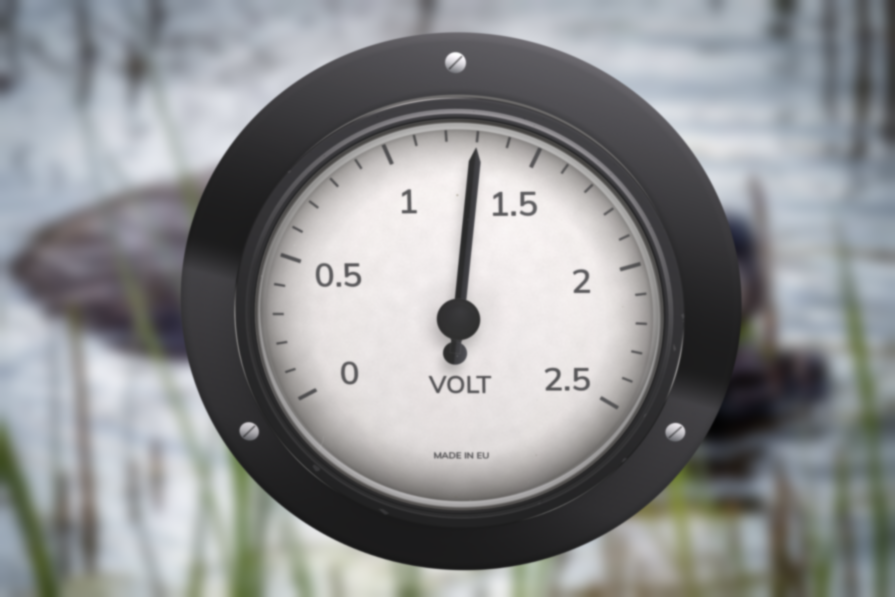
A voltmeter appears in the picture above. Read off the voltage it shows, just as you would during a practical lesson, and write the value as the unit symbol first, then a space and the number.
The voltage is V 1.3
